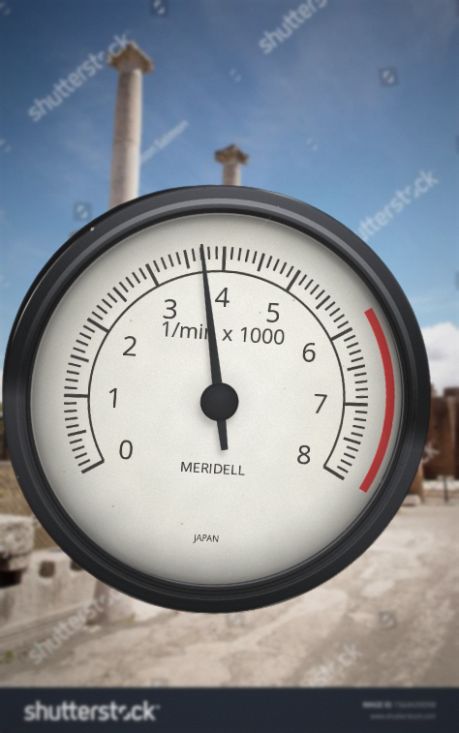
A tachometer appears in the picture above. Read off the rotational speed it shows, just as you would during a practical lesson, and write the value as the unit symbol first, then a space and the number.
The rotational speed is rpm 3700
